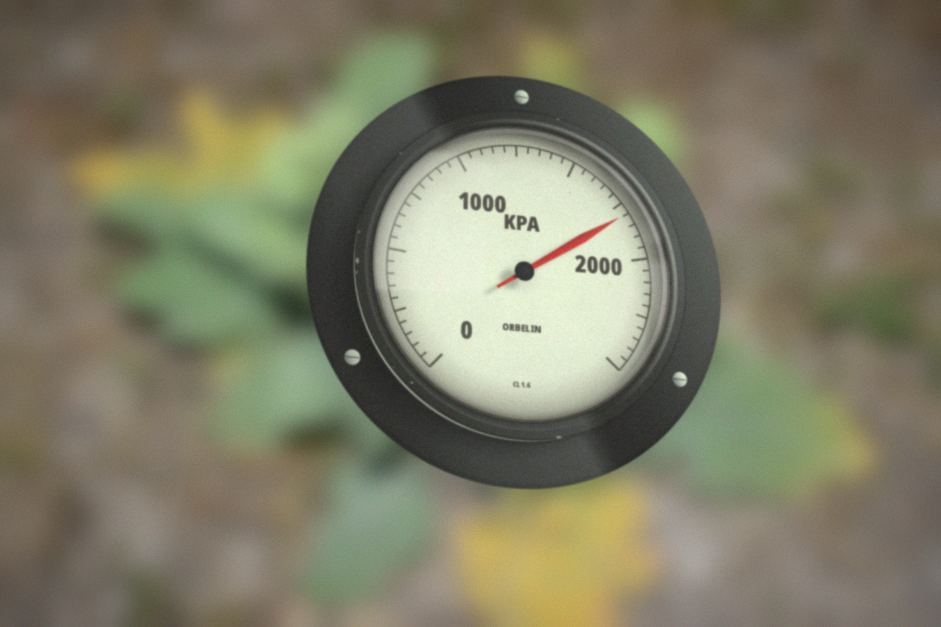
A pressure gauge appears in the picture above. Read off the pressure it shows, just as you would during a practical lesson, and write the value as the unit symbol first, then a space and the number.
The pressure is kPa 1800
